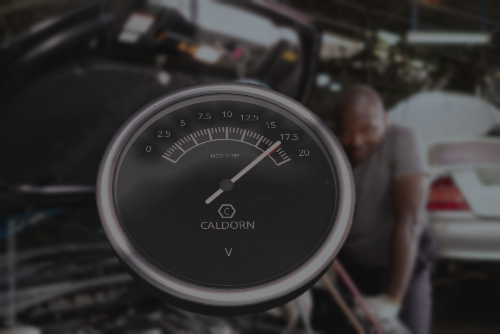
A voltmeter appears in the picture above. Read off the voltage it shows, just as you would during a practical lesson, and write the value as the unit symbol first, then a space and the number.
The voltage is V 17.5
